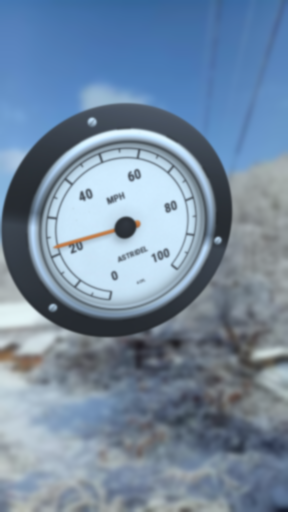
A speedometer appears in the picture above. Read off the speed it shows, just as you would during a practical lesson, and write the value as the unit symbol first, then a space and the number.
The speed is mph 22.5
